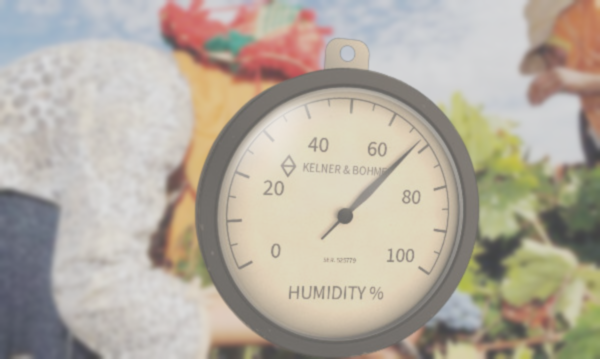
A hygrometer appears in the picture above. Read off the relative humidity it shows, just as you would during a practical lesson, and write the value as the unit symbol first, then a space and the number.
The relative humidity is % 67.5
